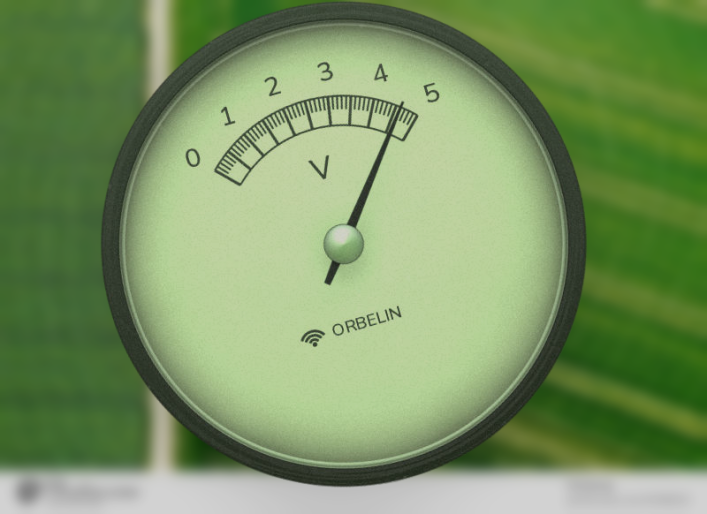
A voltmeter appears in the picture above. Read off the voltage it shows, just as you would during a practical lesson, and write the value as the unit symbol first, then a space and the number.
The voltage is V 4.6
